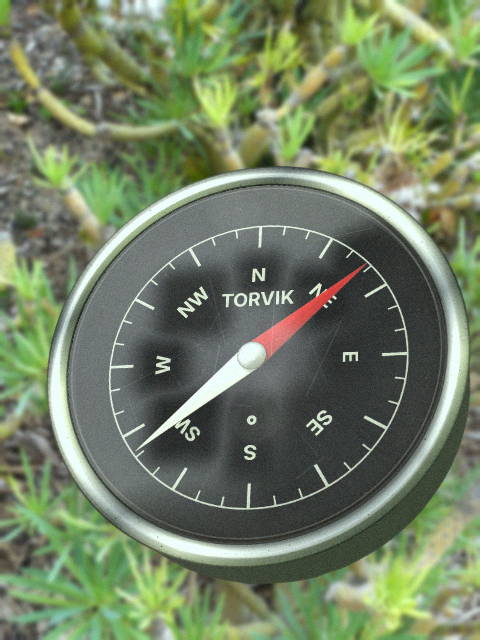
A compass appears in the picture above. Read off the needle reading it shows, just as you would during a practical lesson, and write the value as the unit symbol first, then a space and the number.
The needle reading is ° 50
